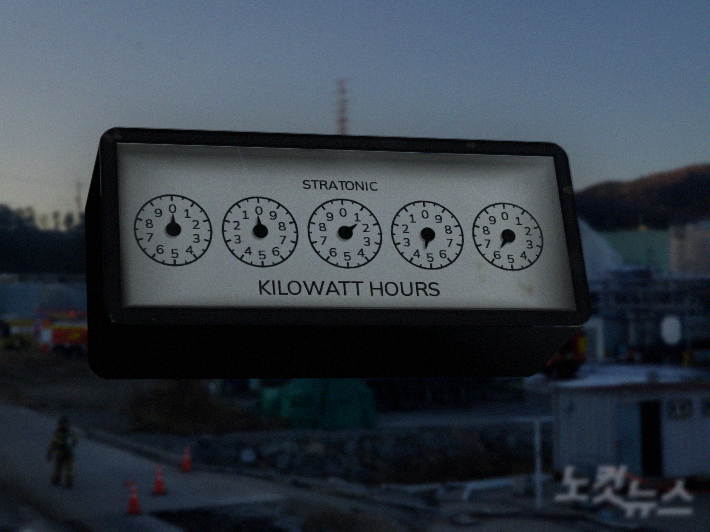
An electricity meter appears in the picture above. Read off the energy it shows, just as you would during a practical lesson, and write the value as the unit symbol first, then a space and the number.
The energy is kWh 146
